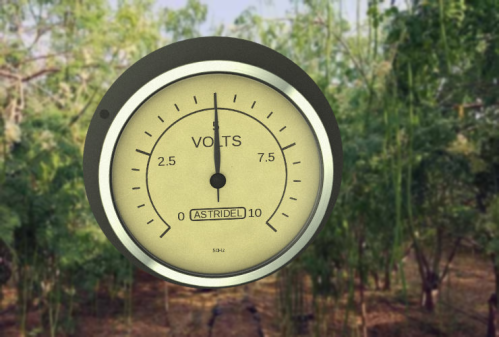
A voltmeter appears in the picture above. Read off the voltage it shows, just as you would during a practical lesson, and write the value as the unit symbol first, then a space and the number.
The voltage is V 5
